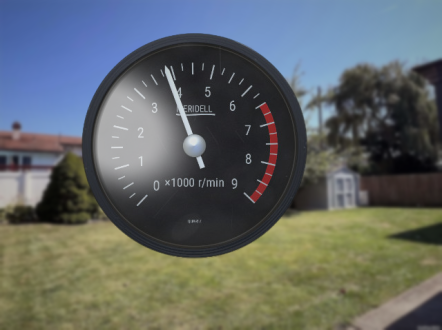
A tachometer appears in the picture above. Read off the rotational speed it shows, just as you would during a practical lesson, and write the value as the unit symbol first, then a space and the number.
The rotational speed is rpm 3875
